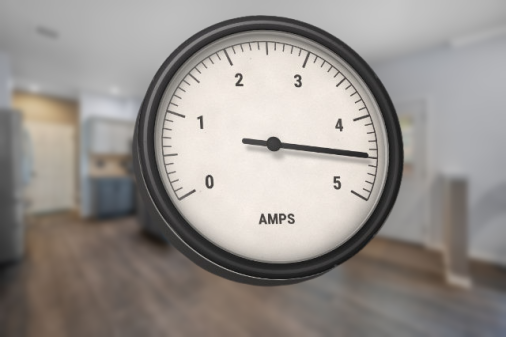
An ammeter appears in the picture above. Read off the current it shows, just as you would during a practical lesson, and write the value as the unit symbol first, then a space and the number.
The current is A 4.5
